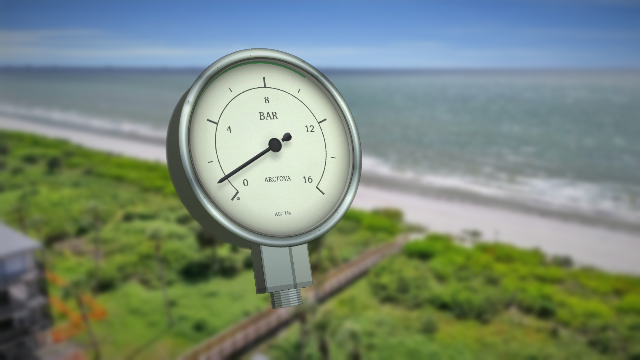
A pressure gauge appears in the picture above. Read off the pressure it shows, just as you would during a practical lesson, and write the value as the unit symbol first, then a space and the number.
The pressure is bar 1
